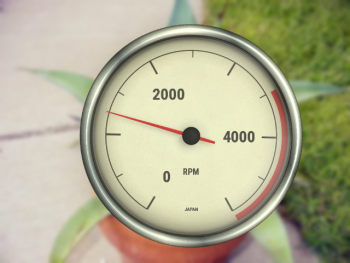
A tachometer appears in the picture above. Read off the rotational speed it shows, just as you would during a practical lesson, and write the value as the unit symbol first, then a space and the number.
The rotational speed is rpm 1250
